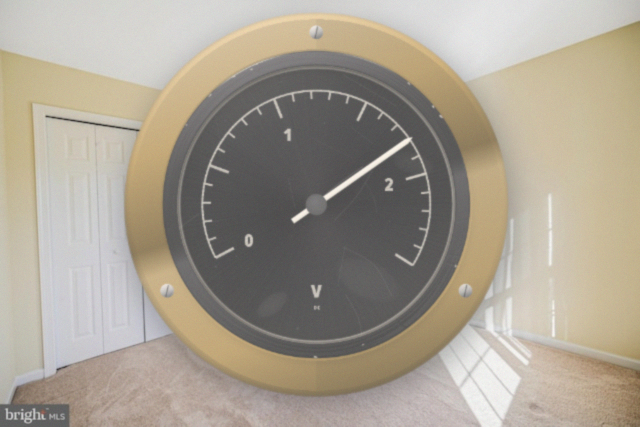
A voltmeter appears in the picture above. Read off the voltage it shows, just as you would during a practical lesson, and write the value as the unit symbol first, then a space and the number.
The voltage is V 1.8
